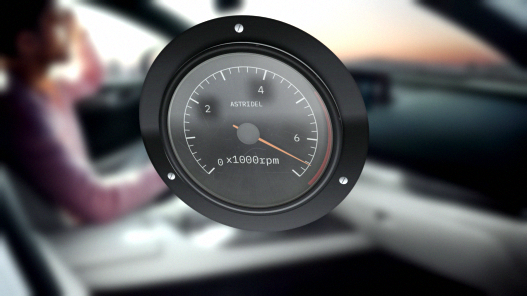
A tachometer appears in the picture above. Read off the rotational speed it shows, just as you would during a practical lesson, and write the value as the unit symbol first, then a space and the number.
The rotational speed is rpm 6600
